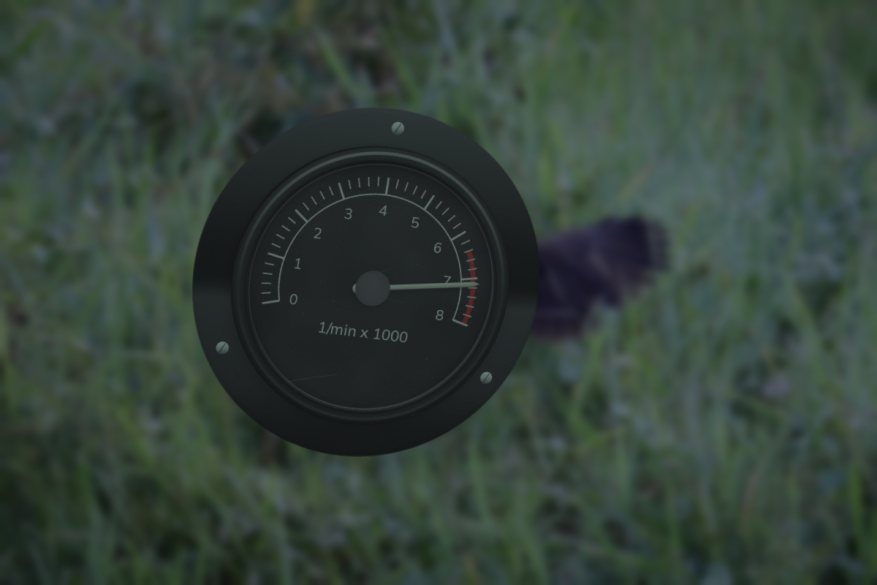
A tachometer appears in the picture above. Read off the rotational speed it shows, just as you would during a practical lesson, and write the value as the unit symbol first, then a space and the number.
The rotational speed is rpm 7100
